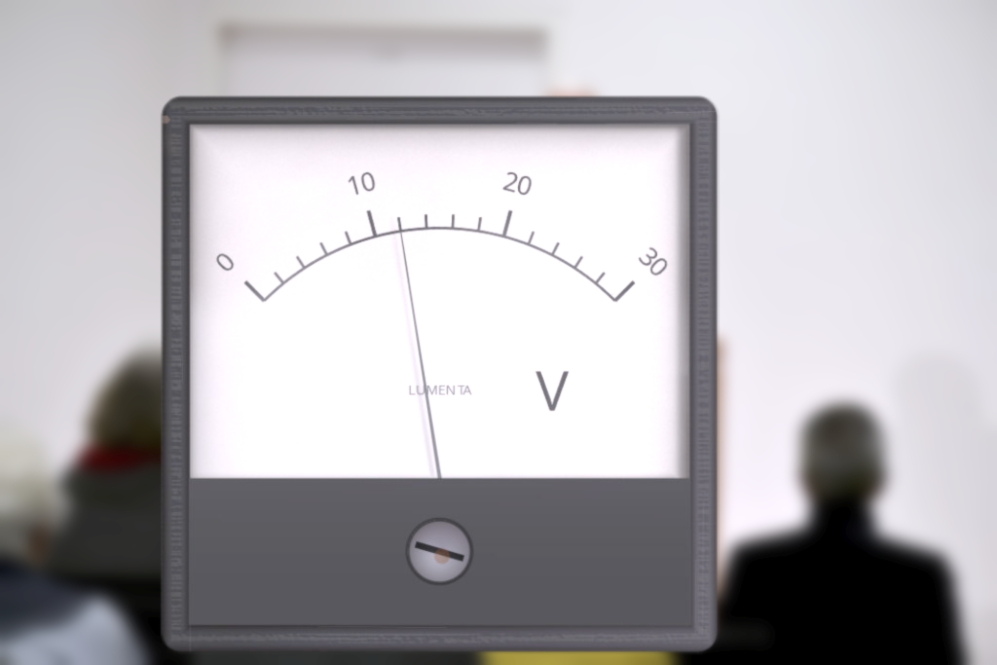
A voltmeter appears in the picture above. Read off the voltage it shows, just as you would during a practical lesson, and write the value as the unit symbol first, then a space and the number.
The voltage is V 12
